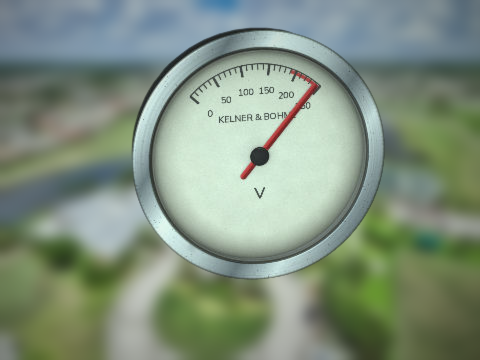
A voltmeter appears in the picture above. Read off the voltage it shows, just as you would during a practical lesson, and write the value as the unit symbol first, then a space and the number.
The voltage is V 240
